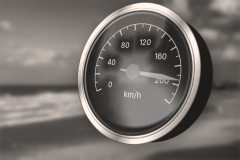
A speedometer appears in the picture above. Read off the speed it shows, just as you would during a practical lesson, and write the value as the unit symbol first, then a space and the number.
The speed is km/h 195
